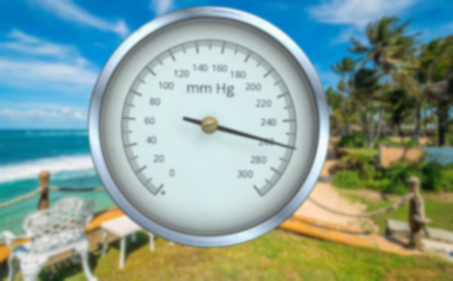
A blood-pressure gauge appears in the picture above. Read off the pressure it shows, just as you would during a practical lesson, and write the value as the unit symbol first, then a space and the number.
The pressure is mmHg 260
